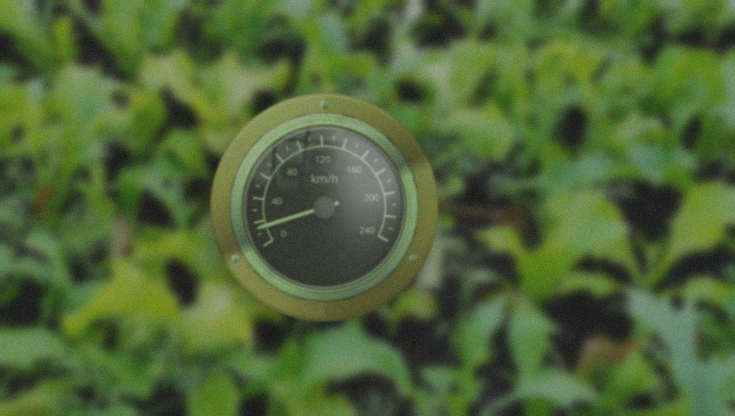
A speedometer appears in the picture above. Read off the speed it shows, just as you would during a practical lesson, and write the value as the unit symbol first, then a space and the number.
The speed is km/h 15
